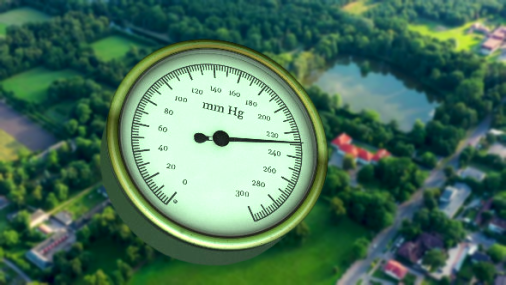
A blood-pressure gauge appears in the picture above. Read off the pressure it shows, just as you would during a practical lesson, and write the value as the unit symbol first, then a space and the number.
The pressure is mmHg 230
